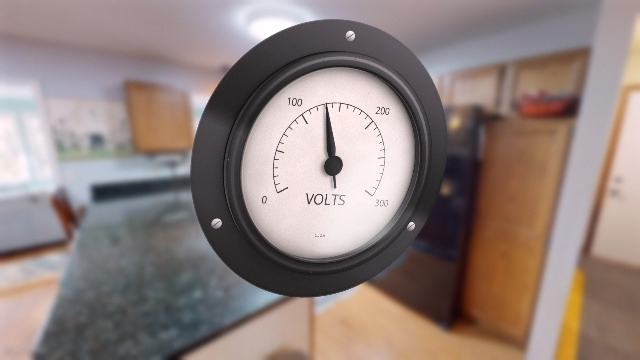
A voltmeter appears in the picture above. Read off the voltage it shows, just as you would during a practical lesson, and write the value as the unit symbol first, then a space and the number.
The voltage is V 130
